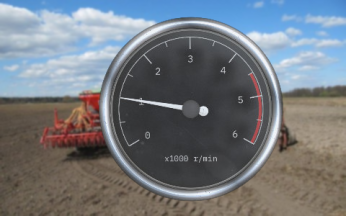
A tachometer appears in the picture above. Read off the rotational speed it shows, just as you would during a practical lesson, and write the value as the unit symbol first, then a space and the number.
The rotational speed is rpm 1000
